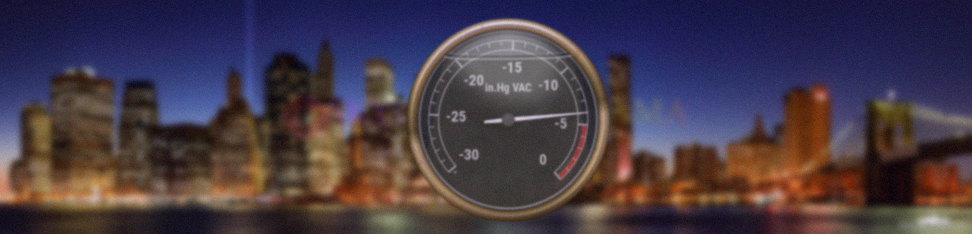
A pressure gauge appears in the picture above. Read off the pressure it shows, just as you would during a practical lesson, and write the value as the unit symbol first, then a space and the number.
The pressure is inHg -6
